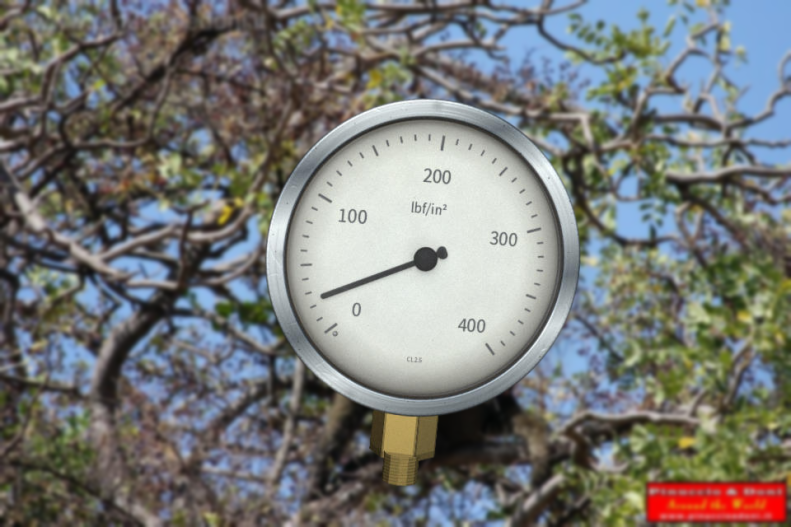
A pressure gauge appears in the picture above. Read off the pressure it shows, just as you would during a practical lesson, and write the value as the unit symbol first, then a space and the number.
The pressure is psi 25
